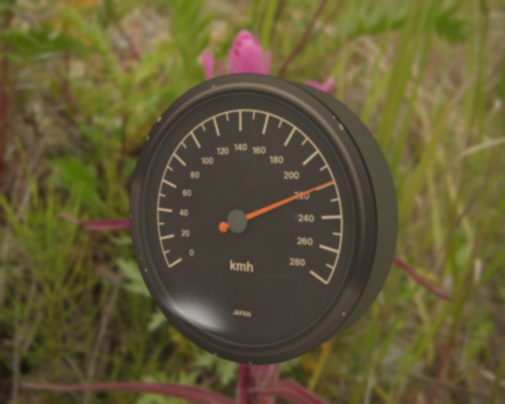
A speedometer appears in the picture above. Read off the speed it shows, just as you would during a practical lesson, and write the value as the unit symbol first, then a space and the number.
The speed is km/h 220
